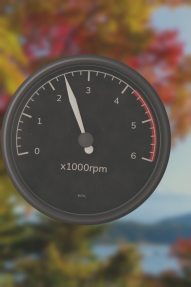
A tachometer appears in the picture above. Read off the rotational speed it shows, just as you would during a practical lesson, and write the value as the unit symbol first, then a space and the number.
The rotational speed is rpm 2400
